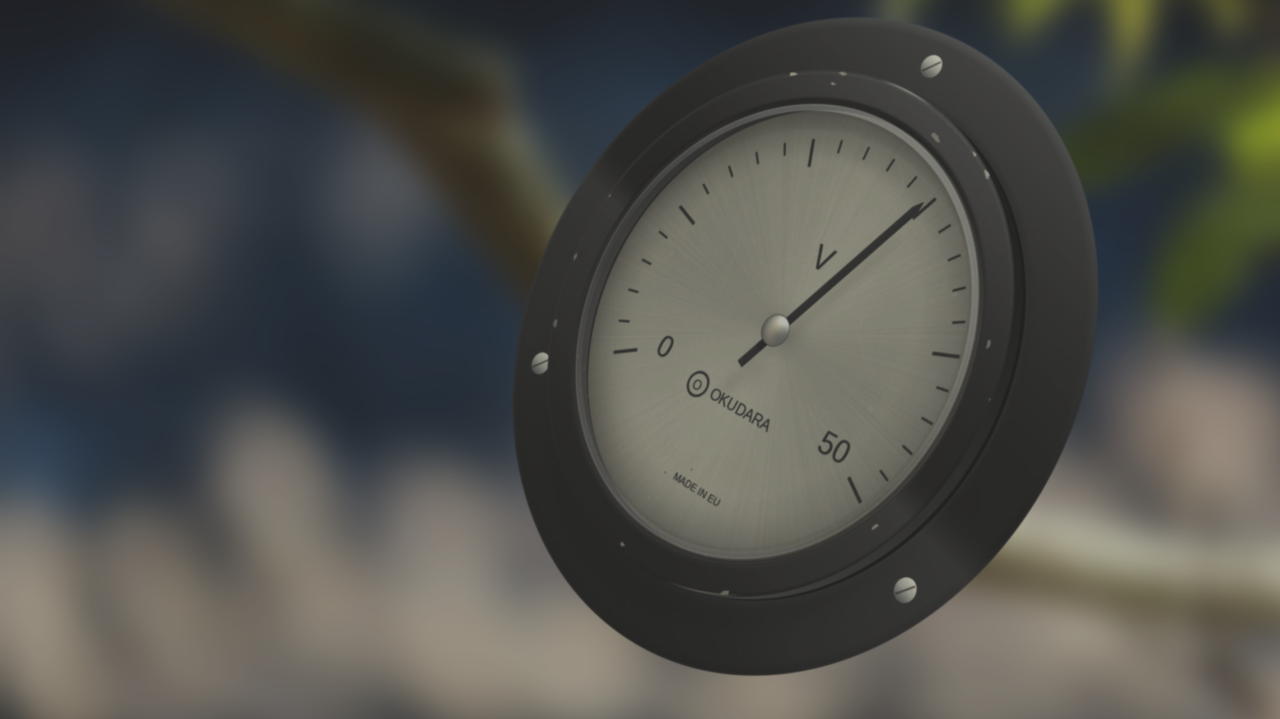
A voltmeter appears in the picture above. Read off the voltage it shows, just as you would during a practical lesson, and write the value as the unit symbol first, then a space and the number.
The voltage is V 30
